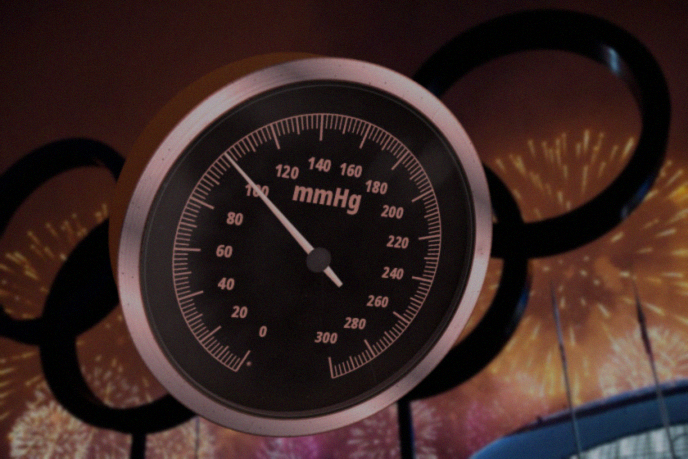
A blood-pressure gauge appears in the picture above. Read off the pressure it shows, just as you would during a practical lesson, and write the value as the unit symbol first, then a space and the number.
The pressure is mmHg 100
